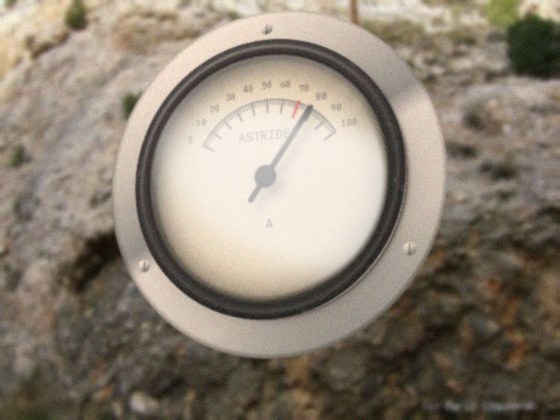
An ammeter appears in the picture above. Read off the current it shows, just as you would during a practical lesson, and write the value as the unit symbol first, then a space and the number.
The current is A 80
